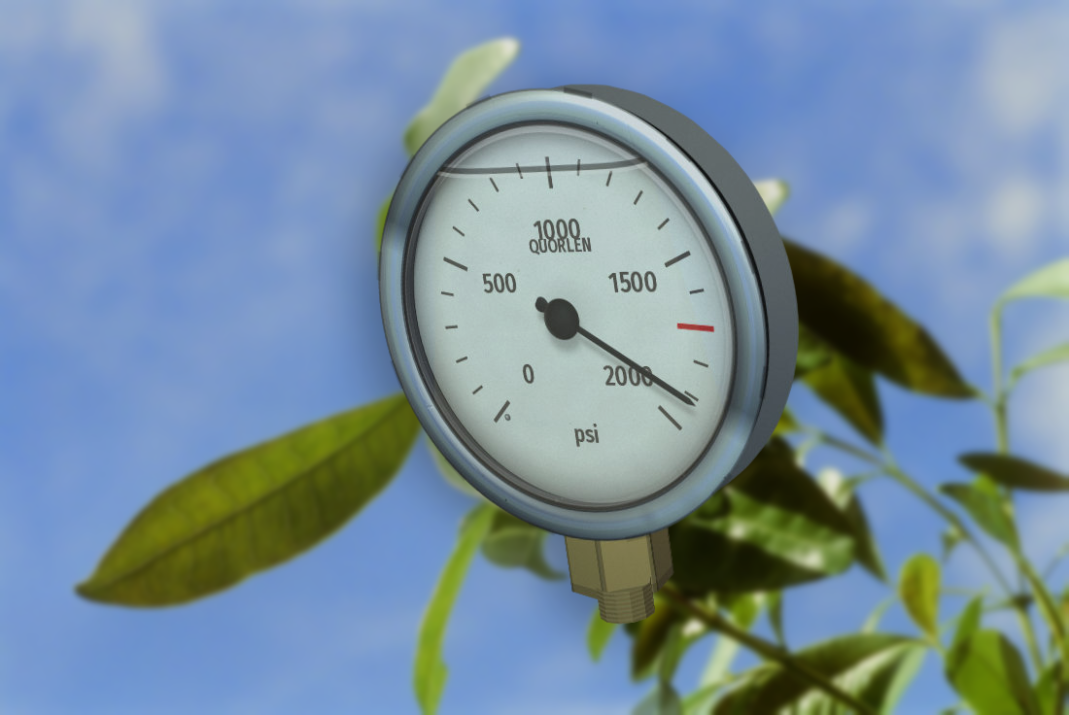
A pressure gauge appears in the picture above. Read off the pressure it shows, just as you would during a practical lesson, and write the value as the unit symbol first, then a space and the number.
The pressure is psi 1900
